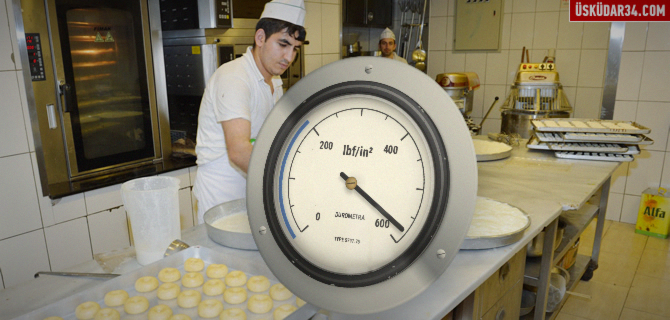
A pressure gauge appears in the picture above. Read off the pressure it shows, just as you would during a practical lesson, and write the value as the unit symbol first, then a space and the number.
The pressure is psi 575
